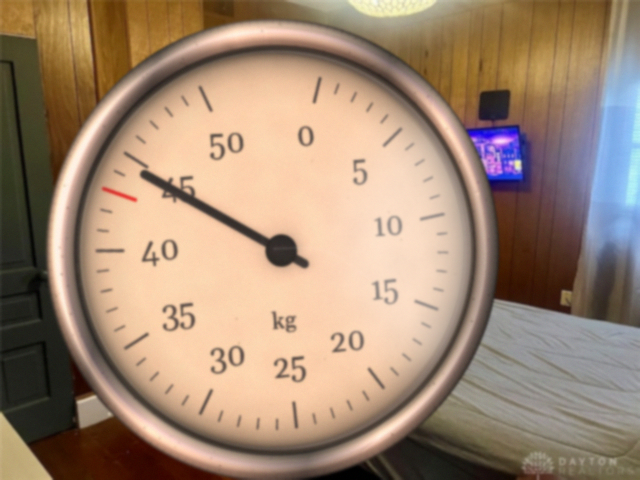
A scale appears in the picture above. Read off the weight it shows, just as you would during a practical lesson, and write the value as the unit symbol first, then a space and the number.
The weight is kg 44.5
